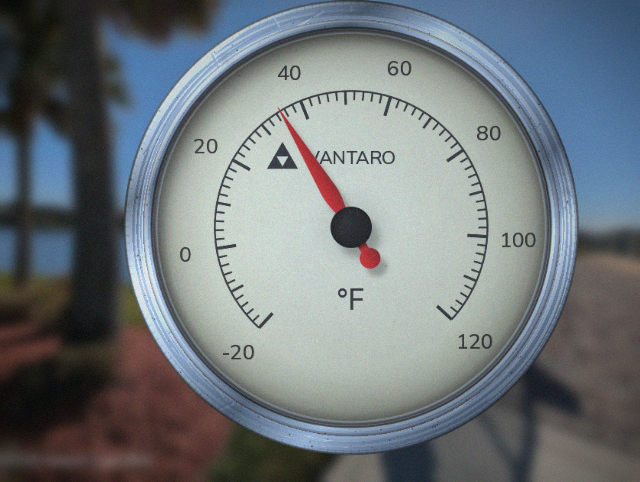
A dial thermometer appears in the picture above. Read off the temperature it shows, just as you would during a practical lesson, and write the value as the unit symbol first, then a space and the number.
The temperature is °F 35
